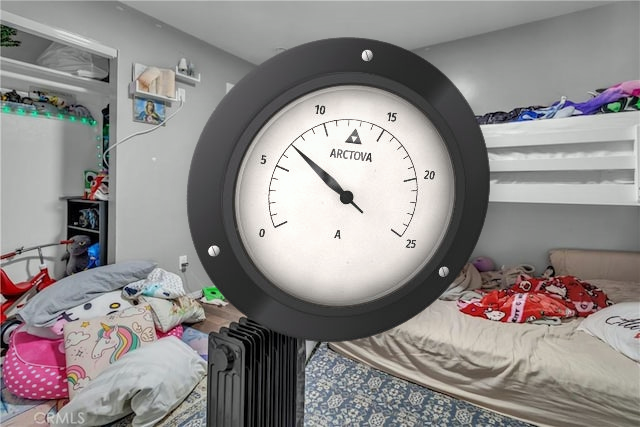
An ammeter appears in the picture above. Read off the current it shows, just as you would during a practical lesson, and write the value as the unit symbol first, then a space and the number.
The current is A 7
